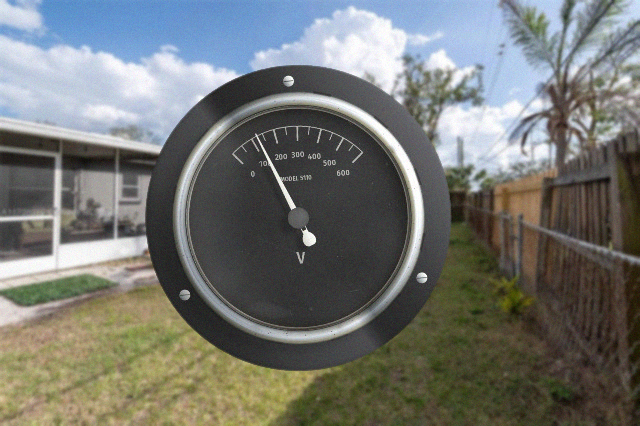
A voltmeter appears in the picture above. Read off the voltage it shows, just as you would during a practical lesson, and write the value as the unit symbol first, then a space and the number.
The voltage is V 125
